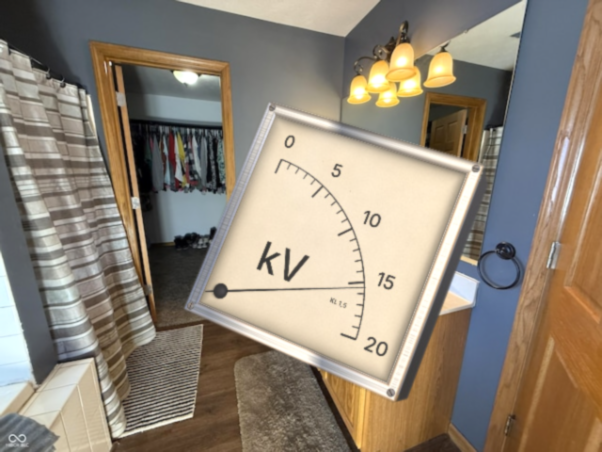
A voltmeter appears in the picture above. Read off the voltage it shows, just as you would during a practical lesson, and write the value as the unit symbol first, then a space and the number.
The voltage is kV 15.5
